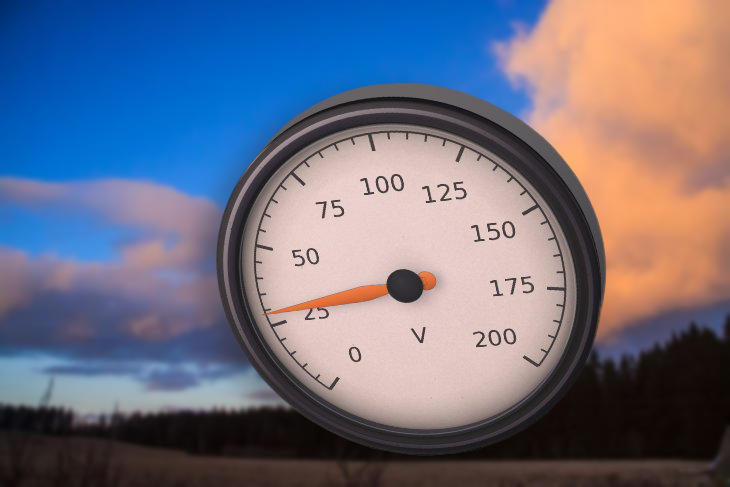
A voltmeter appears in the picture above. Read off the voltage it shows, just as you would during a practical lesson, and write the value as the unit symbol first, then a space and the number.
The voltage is V 30
